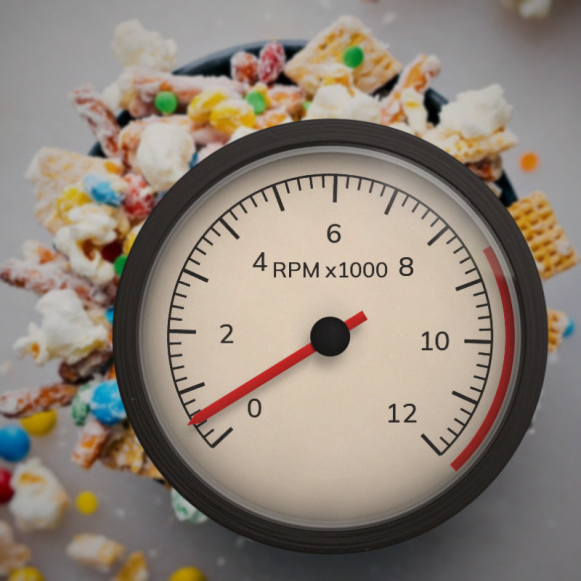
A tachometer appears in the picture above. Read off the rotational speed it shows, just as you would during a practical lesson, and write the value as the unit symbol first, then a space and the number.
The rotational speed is rpm 500
